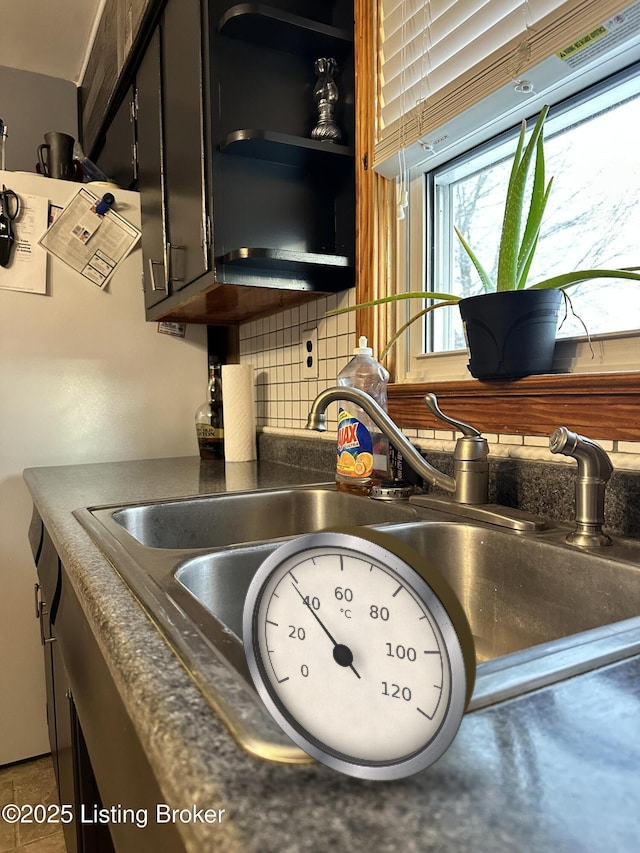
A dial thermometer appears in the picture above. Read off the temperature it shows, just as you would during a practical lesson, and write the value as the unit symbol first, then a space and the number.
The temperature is °C 40
